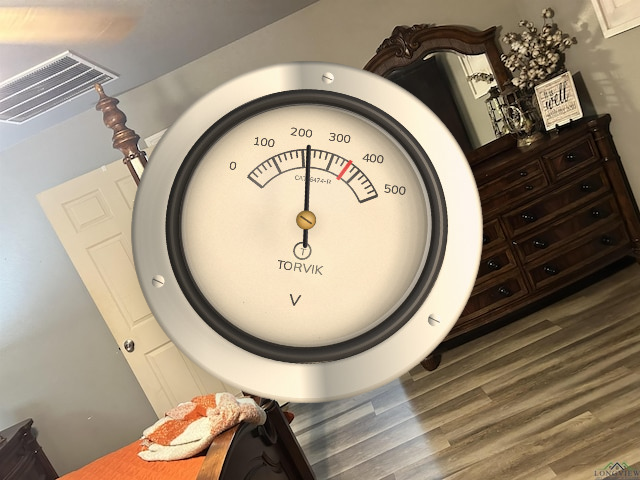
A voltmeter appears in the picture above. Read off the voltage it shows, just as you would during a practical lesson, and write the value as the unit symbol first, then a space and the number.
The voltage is V 220
